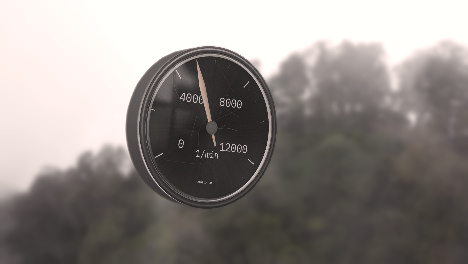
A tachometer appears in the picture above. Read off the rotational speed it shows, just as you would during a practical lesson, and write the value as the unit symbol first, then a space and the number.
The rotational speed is rpm 5000
